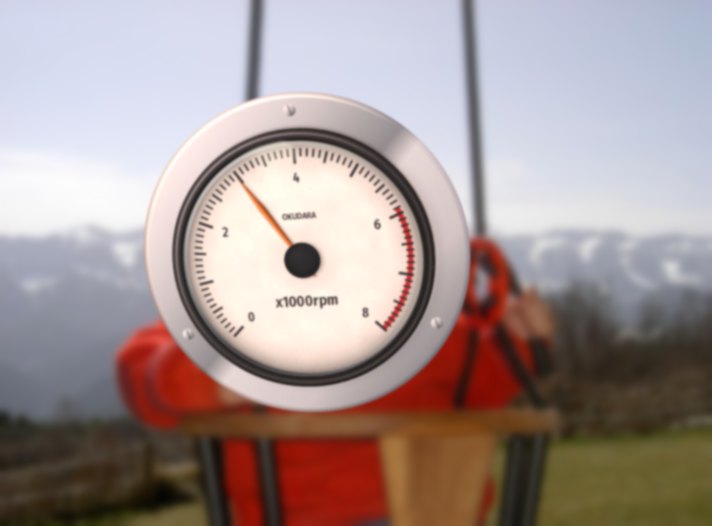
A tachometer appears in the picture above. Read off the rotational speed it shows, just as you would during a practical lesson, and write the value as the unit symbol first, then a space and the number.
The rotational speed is rpm 3000
